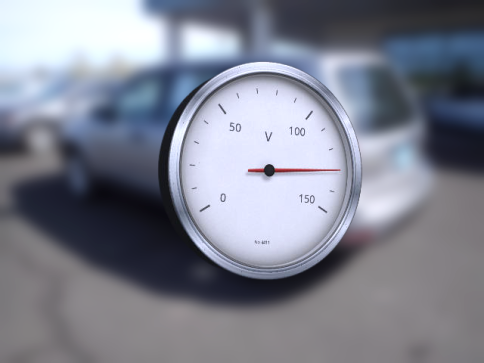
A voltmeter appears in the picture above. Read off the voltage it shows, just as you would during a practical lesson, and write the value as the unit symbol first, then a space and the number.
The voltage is V 130
